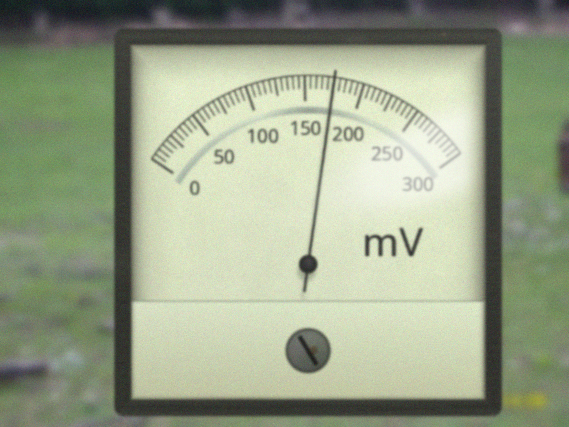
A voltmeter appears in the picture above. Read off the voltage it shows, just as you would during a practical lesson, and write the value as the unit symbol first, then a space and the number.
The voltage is mV 175
